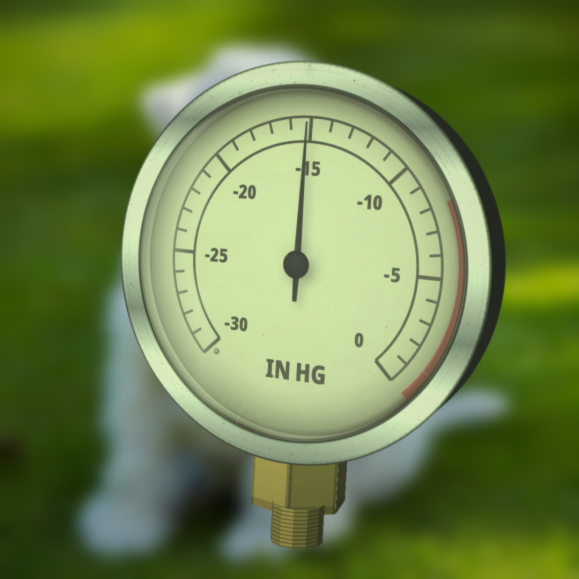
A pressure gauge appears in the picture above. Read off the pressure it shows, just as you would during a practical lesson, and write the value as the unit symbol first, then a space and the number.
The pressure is inHg -15
